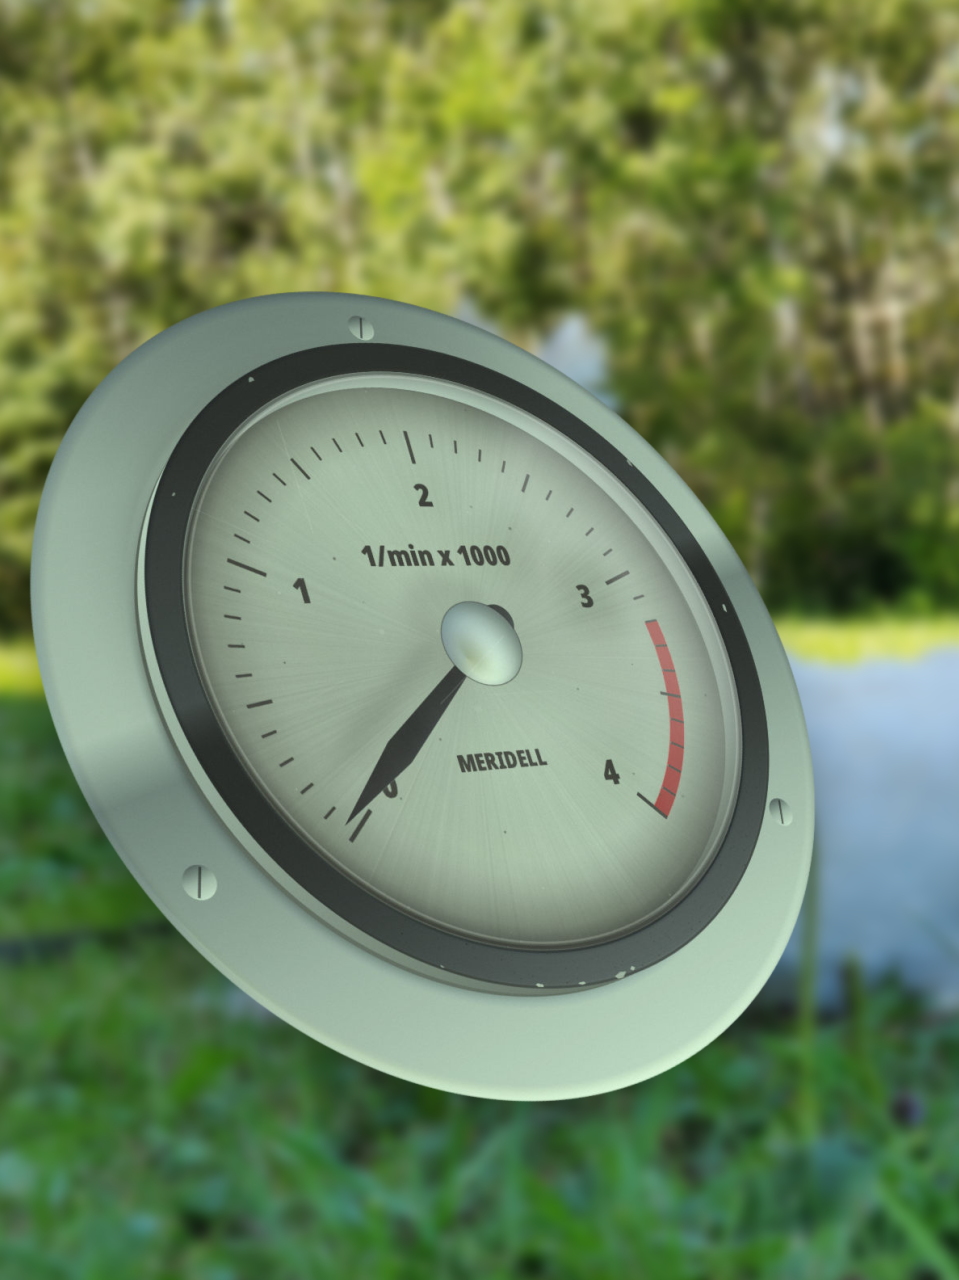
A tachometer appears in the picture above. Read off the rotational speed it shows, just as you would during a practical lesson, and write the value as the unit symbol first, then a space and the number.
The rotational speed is rpm 50
